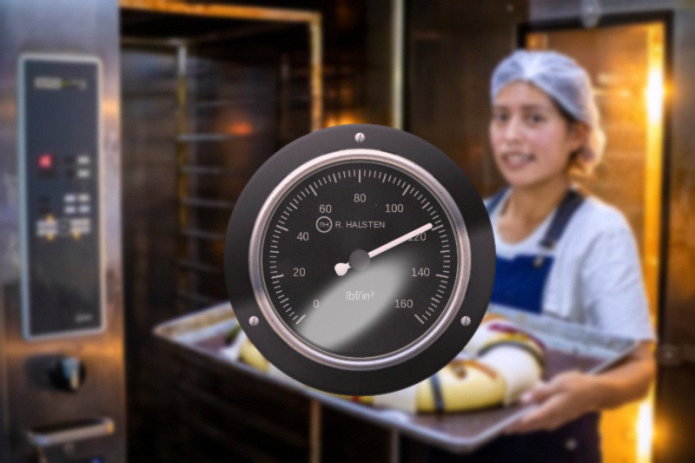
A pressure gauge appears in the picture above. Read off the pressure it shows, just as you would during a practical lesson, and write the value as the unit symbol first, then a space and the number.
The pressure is psi 118
